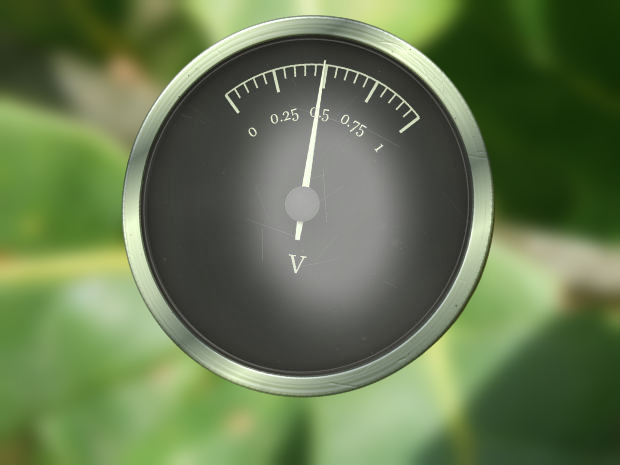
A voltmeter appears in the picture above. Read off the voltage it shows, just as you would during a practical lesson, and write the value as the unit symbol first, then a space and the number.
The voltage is V 0.5
